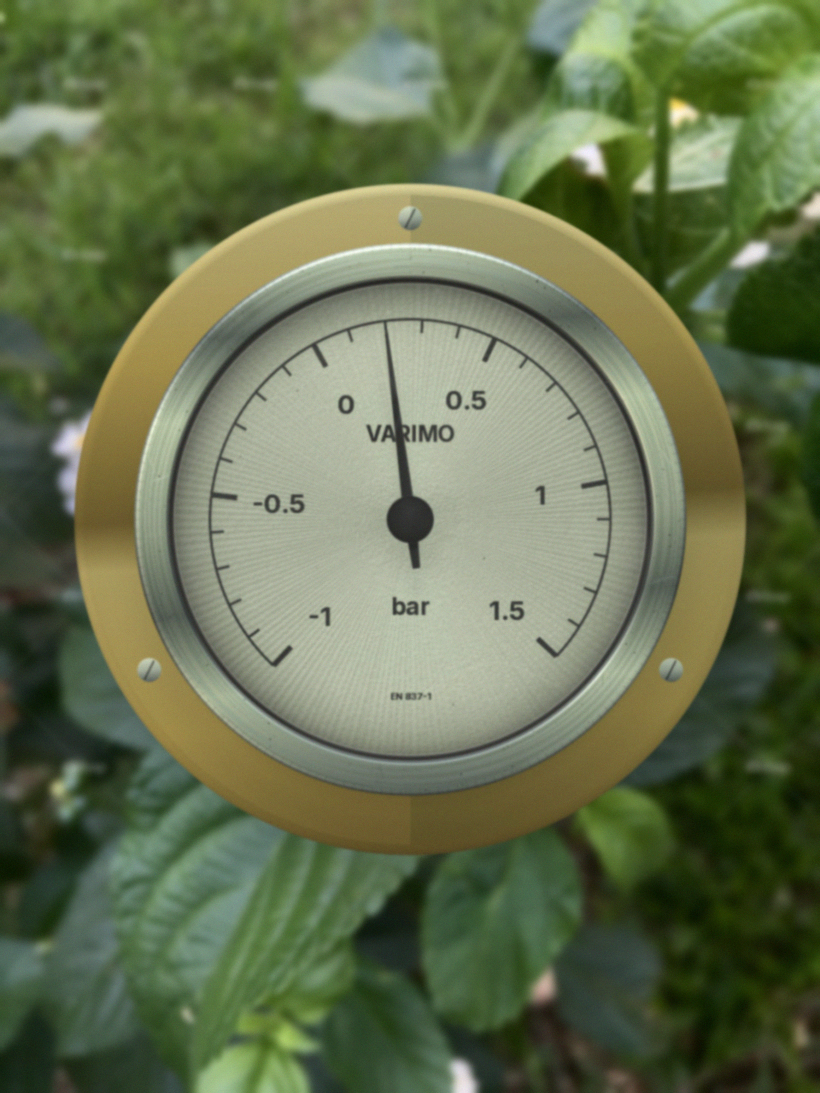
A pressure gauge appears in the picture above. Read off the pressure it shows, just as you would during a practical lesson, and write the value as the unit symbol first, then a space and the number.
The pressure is bar 0.2
